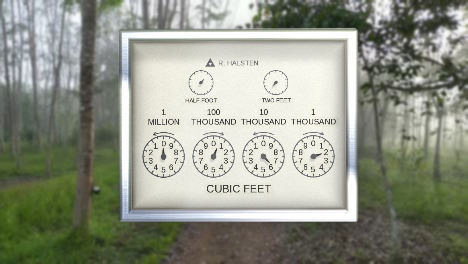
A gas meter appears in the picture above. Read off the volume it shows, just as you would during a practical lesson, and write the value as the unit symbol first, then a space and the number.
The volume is ft³ 6200
